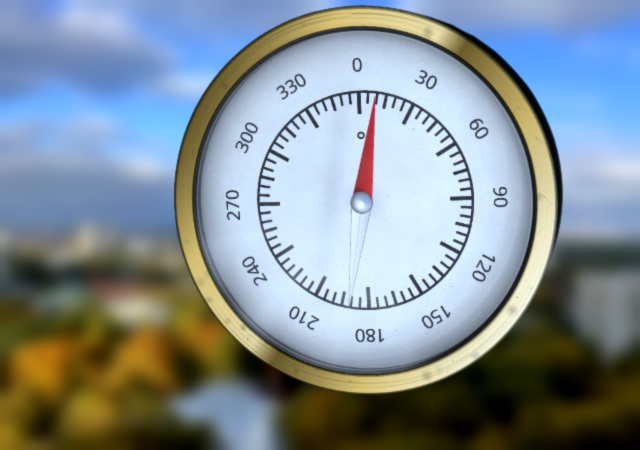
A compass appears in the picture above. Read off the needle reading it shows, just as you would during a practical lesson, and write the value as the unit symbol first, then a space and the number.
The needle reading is ° 10
